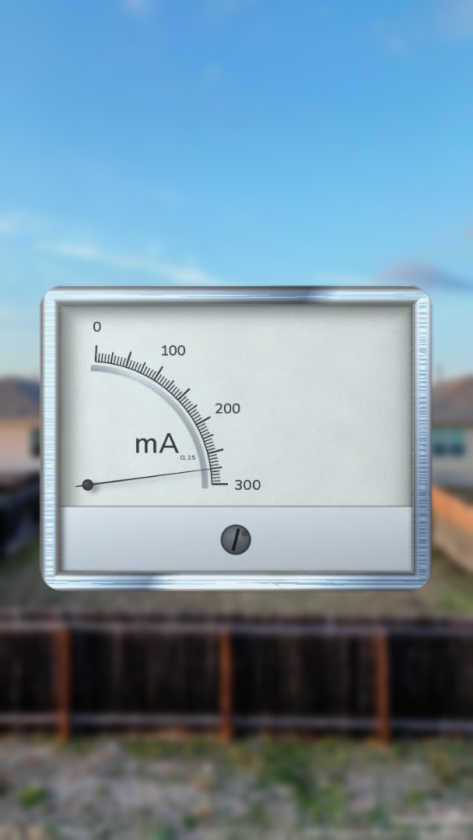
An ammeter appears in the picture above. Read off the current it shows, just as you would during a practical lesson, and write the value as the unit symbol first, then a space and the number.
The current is mA 275
